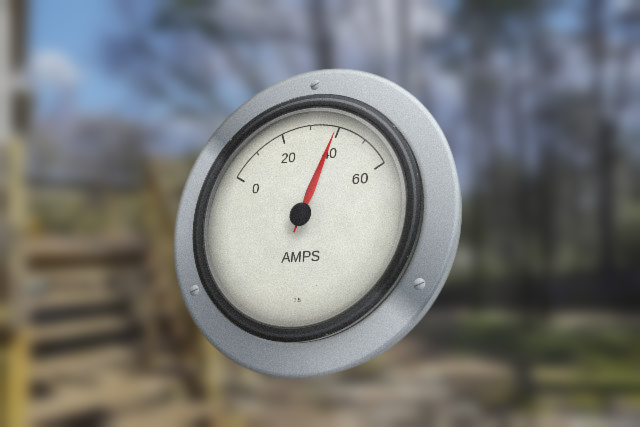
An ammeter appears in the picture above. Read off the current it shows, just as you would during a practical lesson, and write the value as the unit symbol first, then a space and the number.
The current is A 40
